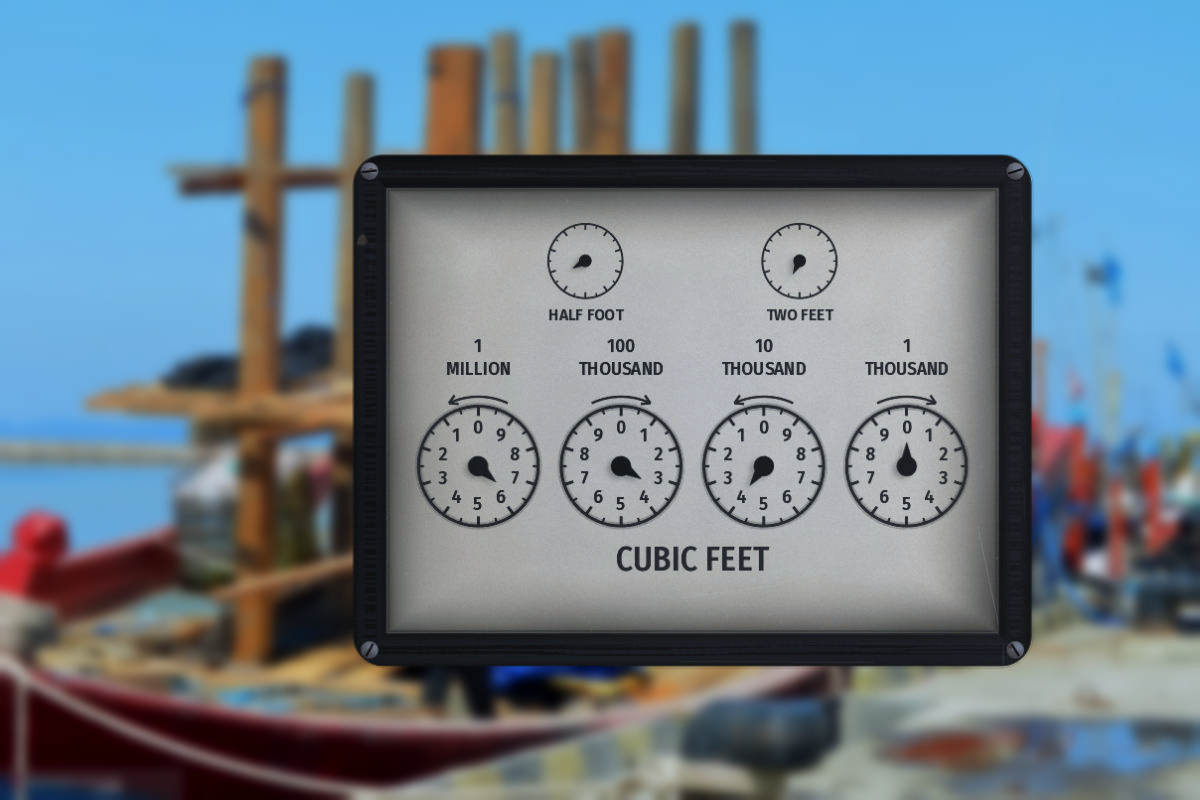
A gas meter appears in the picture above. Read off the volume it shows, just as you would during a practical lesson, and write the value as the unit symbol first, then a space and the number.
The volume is ft³ 634000
